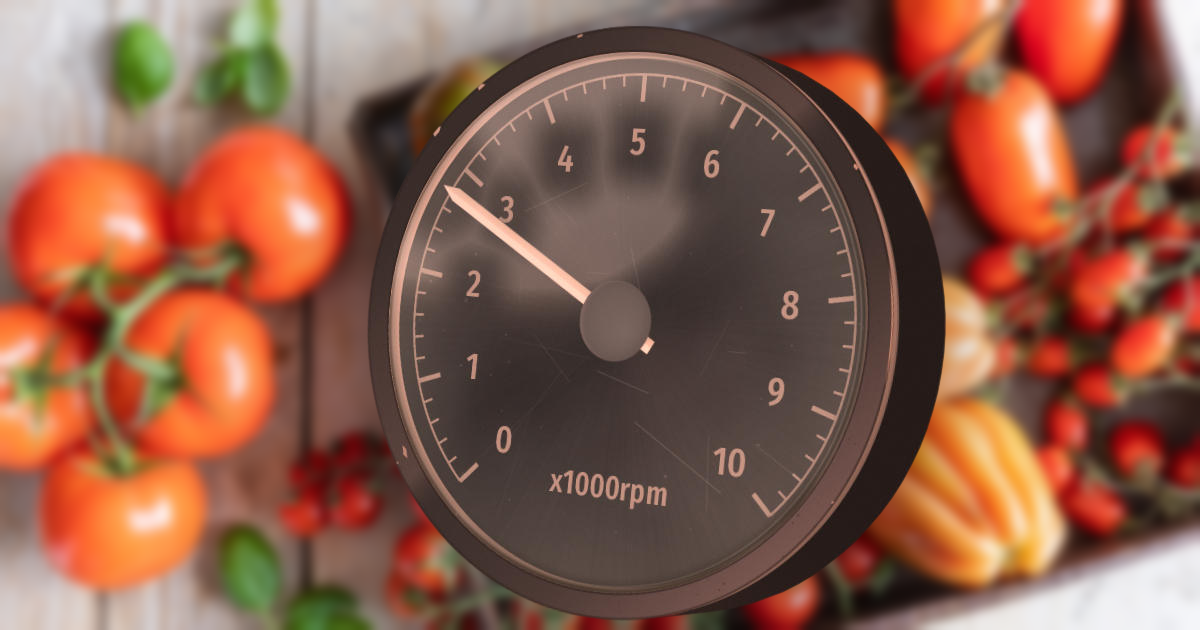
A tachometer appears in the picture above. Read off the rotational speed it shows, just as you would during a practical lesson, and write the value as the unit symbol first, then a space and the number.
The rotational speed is rpm 2800
